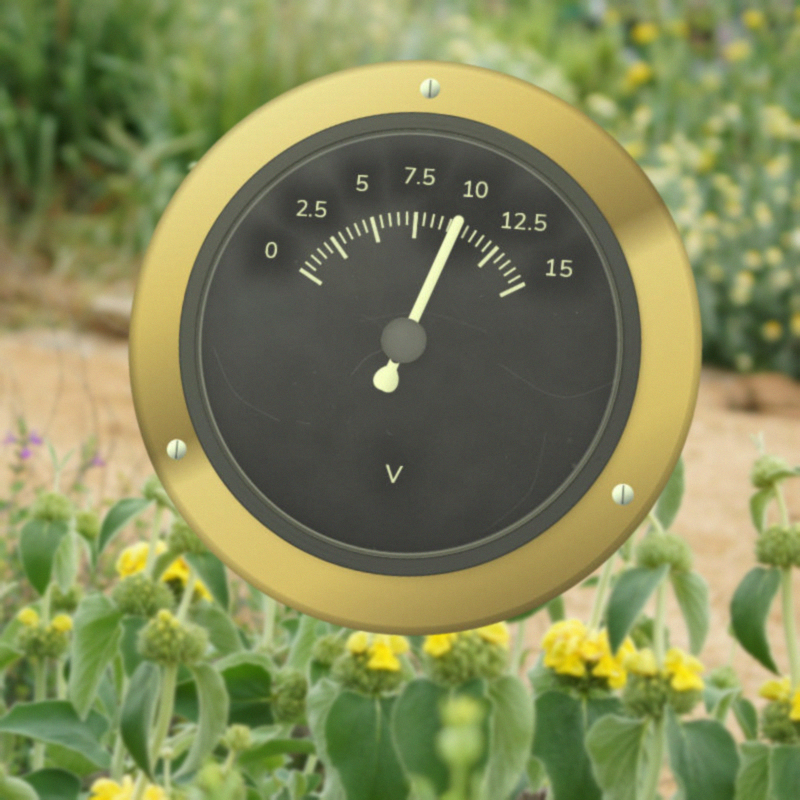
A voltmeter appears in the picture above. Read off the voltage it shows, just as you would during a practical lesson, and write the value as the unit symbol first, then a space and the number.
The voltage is V 10
